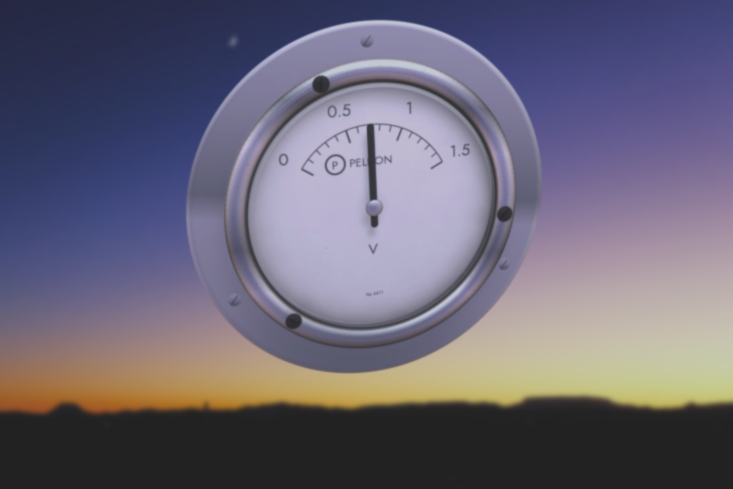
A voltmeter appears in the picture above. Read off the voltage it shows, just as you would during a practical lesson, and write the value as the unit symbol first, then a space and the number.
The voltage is V 0.7
